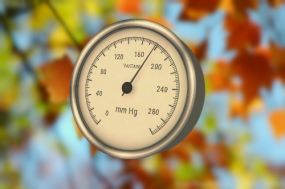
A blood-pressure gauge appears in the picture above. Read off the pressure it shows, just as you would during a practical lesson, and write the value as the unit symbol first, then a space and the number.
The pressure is mmHg 180
